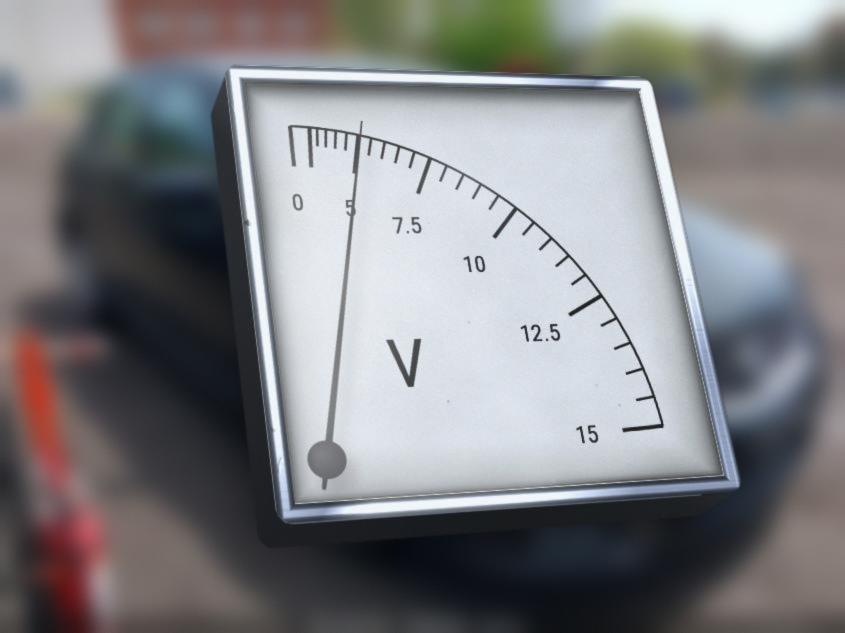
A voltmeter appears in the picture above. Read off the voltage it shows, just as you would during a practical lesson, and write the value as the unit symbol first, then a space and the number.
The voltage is V 5
